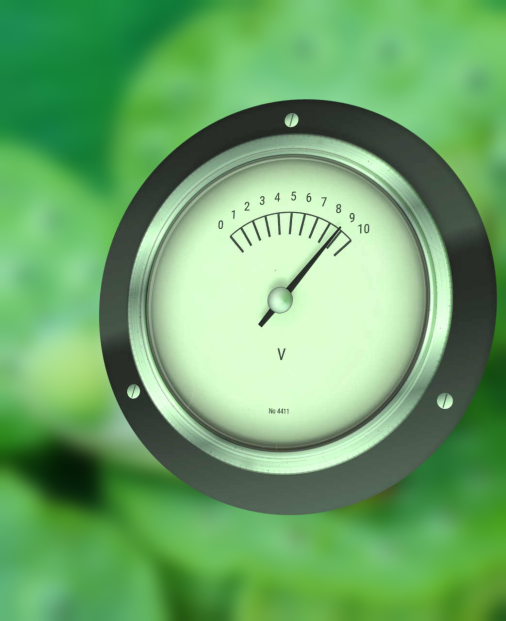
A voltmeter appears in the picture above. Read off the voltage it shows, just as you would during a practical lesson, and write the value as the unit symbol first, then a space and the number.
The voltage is V 9
